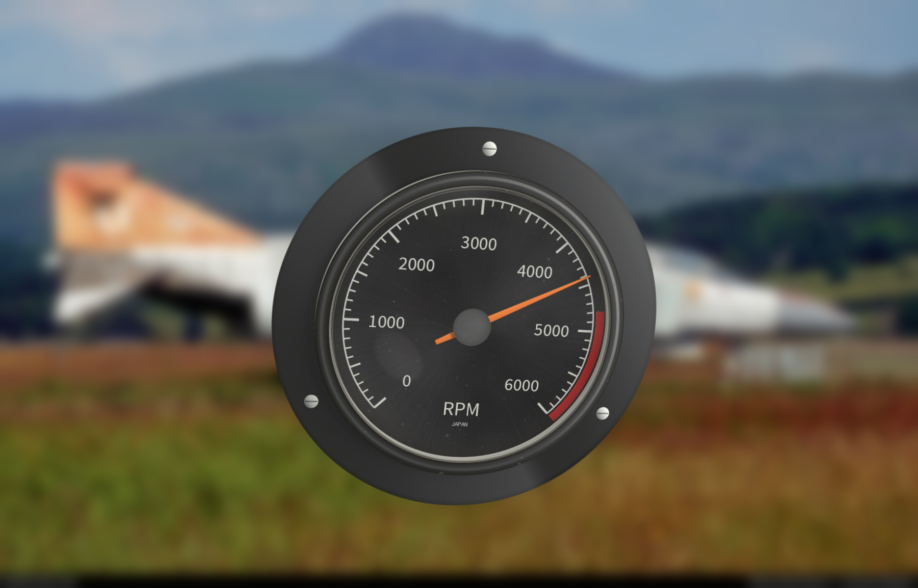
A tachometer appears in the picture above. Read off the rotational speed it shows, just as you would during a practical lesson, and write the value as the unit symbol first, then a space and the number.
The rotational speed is rpm 4400
